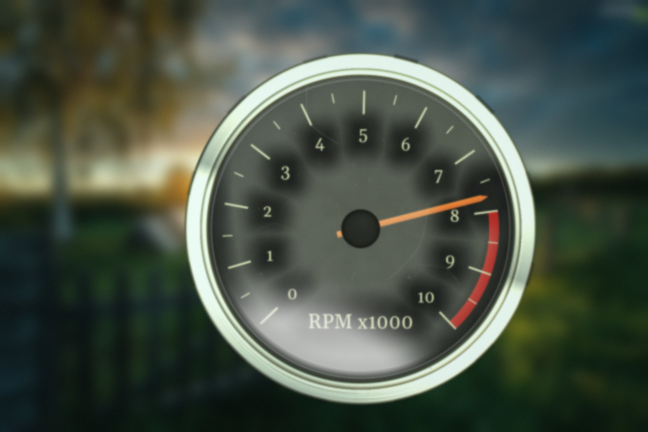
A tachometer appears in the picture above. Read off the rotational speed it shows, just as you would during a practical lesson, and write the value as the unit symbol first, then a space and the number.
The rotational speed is rpm 7750
